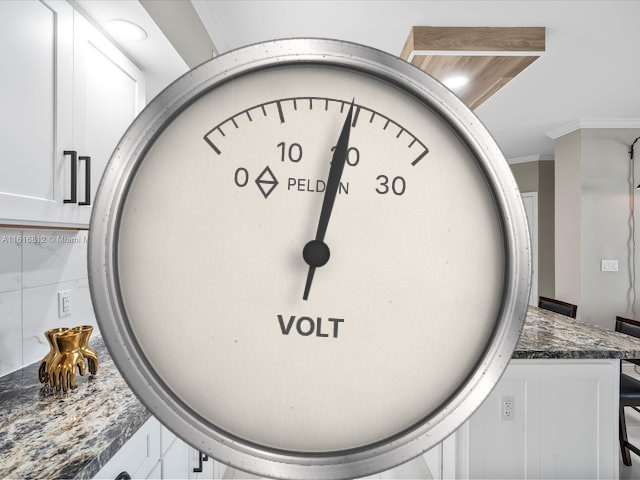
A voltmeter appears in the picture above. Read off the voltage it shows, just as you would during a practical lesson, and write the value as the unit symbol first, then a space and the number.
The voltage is V 19
